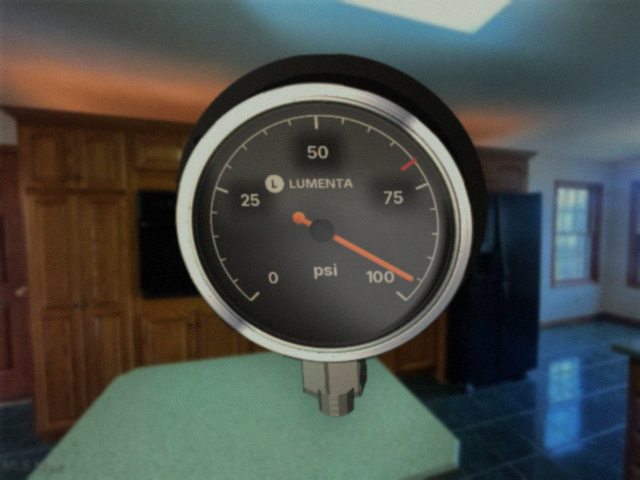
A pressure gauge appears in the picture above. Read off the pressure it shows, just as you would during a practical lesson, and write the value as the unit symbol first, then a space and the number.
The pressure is psi 95
